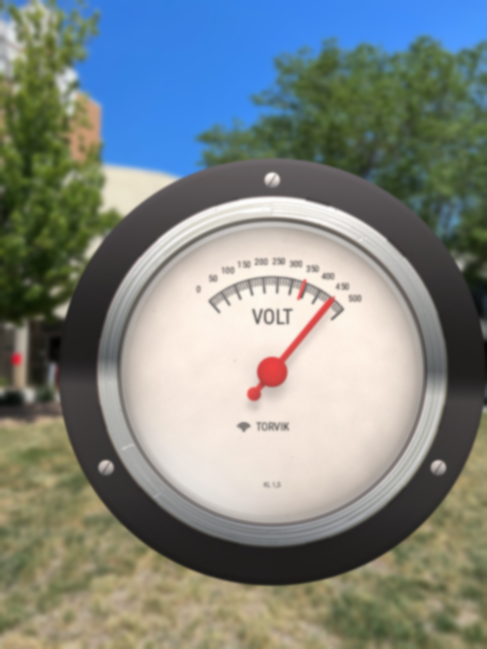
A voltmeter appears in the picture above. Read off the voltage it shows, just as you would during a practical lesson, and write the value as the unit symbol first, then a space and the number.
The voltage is V 450
